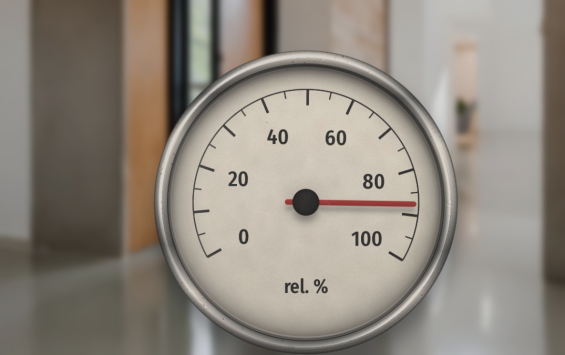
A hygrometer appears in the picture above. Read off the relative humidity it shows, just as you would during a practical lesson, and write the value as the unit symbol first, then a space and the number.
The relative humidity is % 87.5
